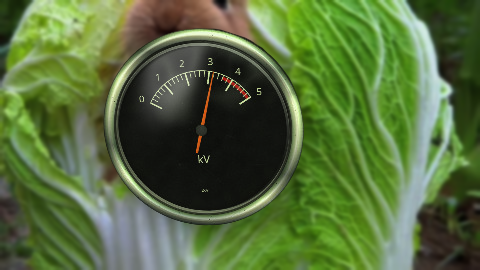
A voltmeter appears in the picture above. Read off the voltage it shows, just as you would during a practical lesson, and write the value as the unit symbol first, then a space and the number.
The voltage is kV 3.2
